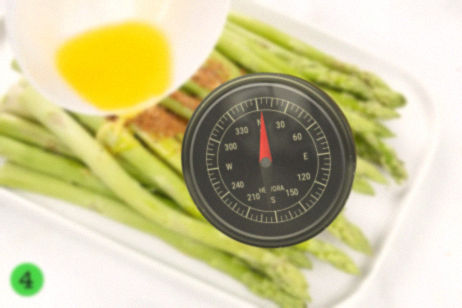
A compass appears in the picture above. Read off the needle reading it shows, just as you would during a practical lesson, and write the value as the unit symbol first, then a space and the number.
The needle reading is ° 5
